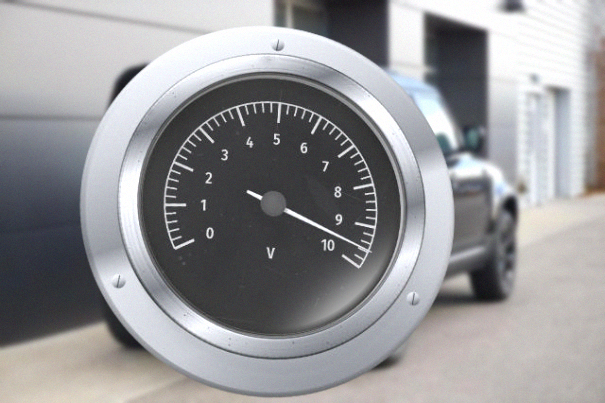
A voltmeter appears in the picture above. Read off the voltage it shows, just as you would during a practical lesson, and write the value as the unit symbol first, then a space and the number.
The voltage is V 9.6
